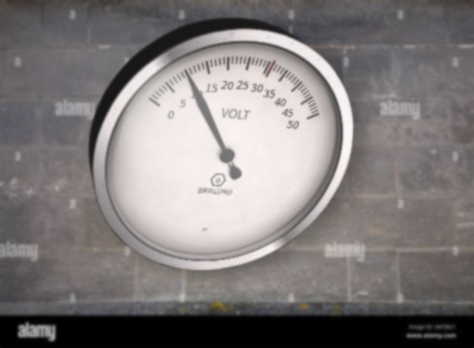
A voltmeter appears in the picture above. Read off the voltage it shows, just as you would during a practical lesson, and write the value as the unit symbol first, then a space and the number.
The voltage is V 10
